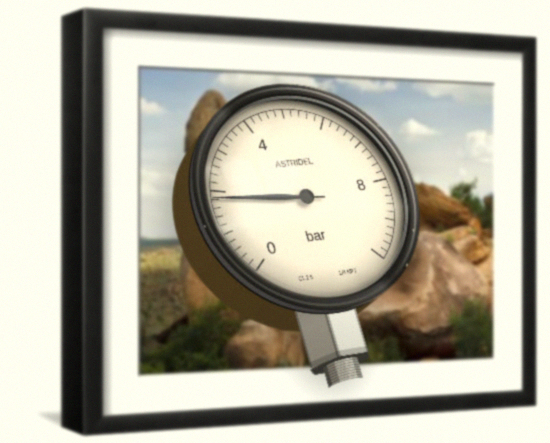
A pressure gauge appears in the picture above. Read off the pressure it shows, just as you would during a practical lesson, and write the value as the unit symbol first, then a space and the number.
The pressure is bar 1.8
